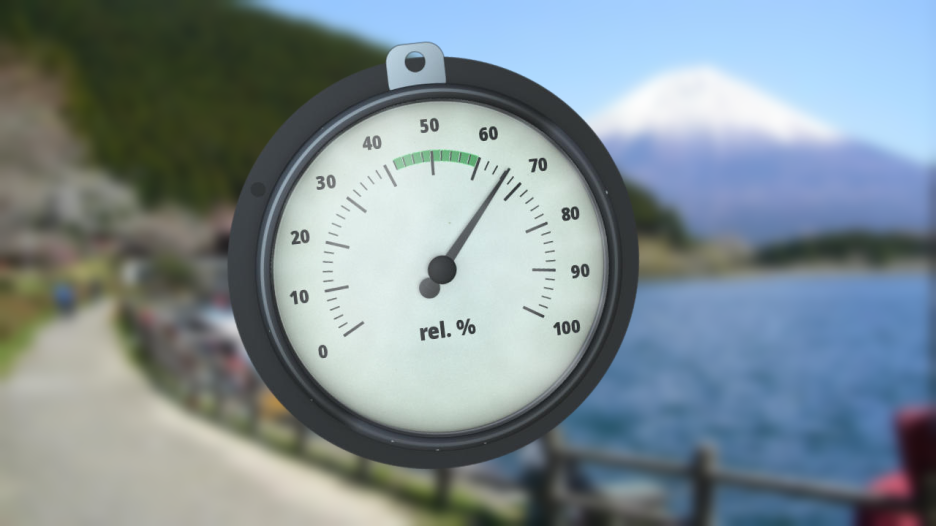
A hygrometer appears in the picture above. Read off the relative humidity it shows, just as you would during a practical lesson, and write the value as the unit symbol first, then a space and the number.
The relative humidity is % 66
